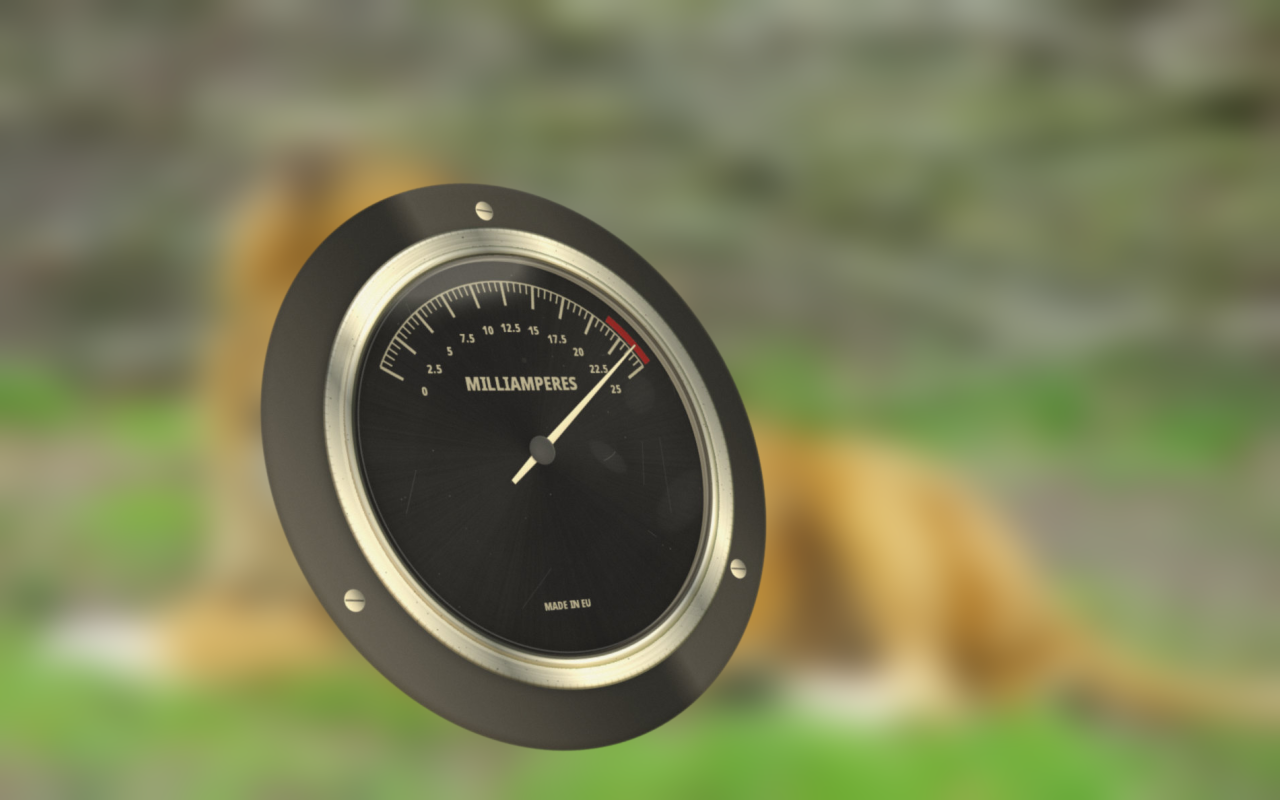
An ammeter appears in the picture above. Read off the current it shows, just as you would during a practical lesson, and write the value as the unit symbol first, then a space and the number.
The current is mA 23.5
